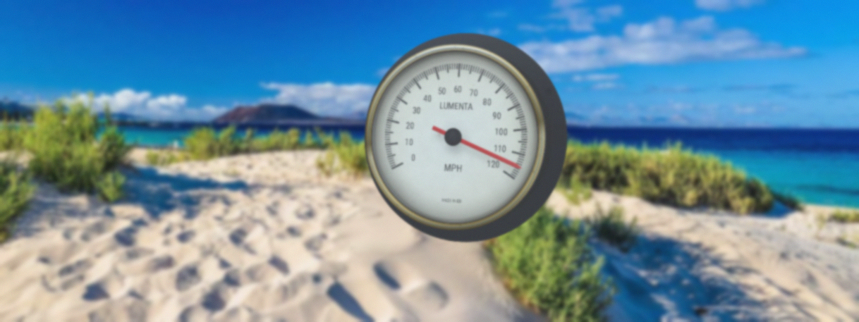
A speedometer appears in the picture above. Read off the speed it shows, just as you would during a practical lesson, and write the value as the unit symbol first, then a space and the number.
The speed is mph 115
